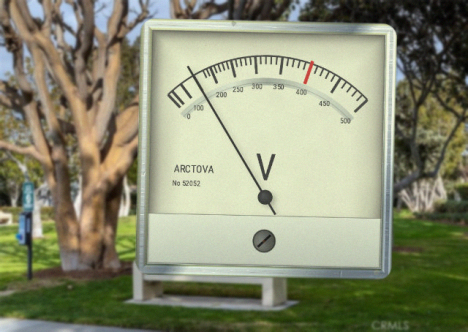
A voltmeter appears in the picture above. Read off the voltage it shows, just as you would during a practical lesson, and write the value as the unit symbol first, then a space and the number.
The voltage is V 150
